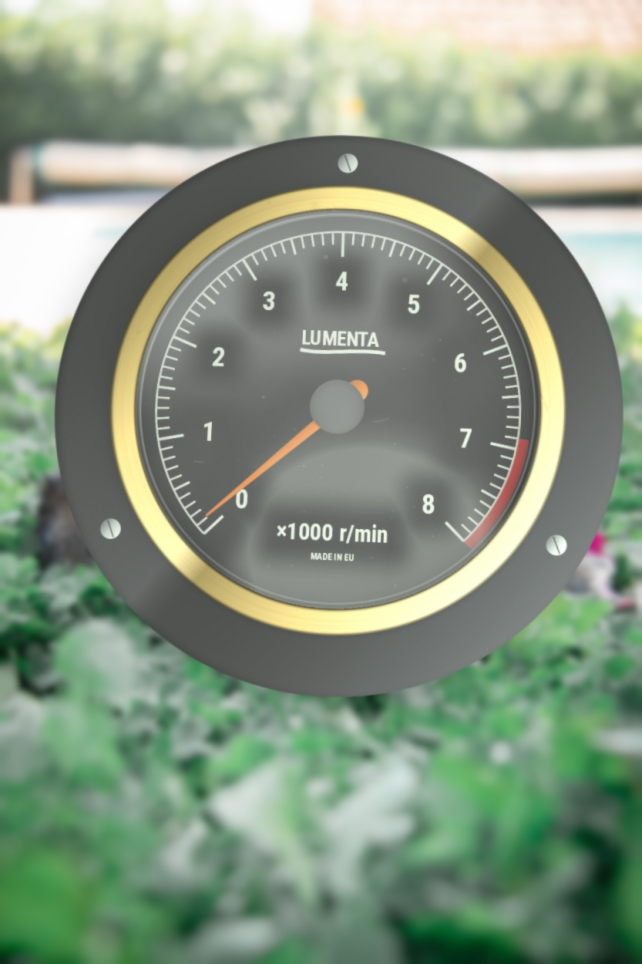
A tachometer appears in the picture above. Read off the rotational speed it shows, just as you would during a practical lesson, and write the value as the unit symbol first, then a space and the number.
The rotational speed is rpm 100
